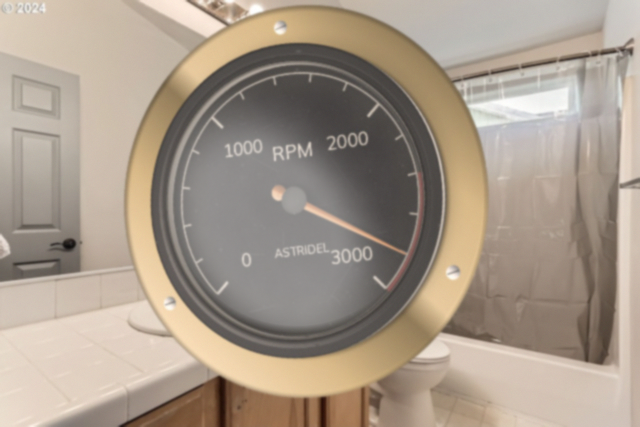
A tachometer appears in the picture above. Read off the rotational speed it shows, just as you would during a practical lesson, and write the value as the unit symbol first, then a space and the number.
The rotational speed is rpm 2800
